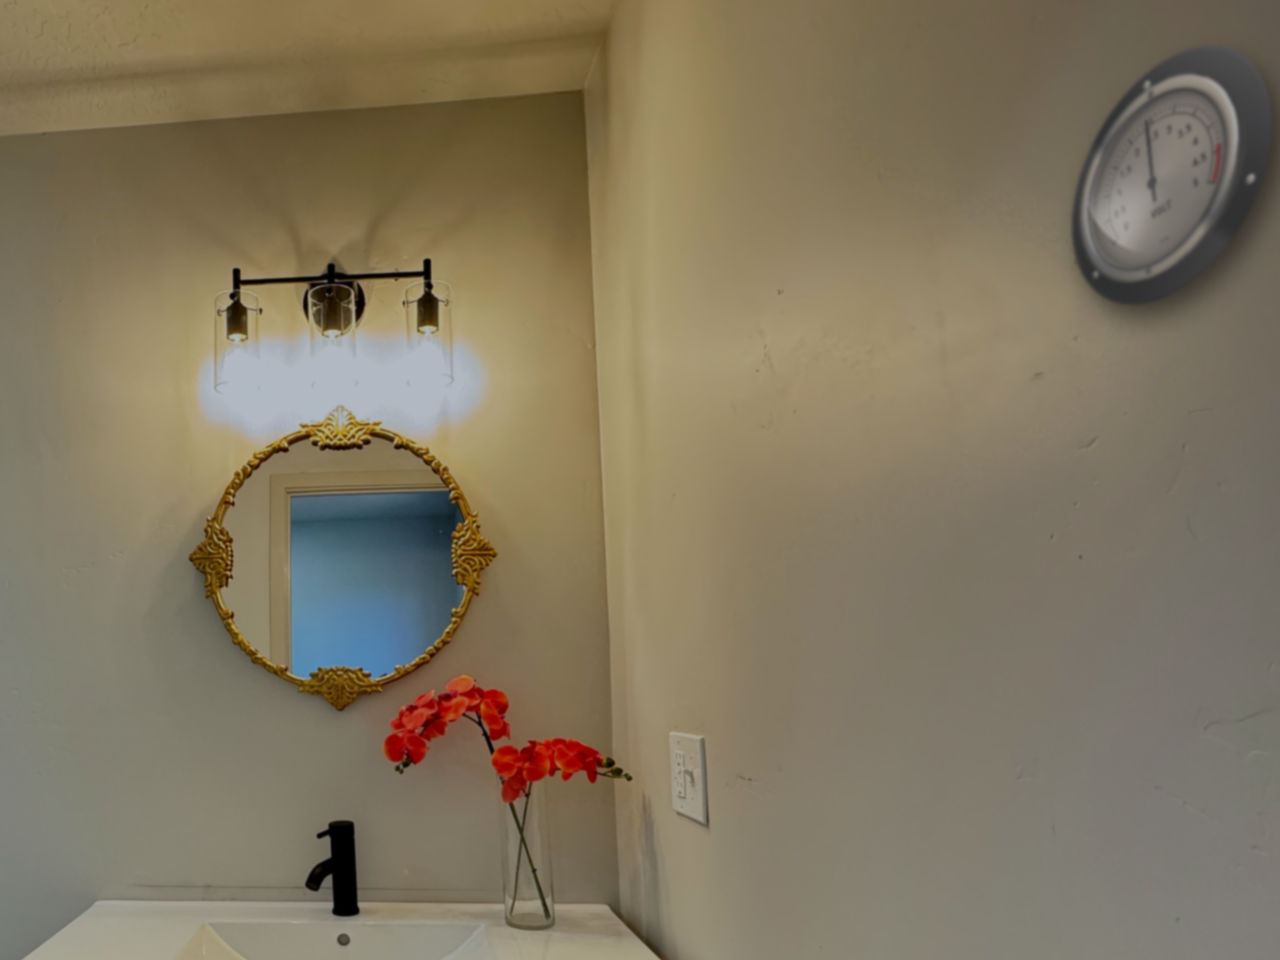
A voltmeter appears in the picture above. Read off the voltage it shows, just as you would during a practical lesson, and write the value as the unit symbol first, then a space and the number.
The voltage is V 2.5
